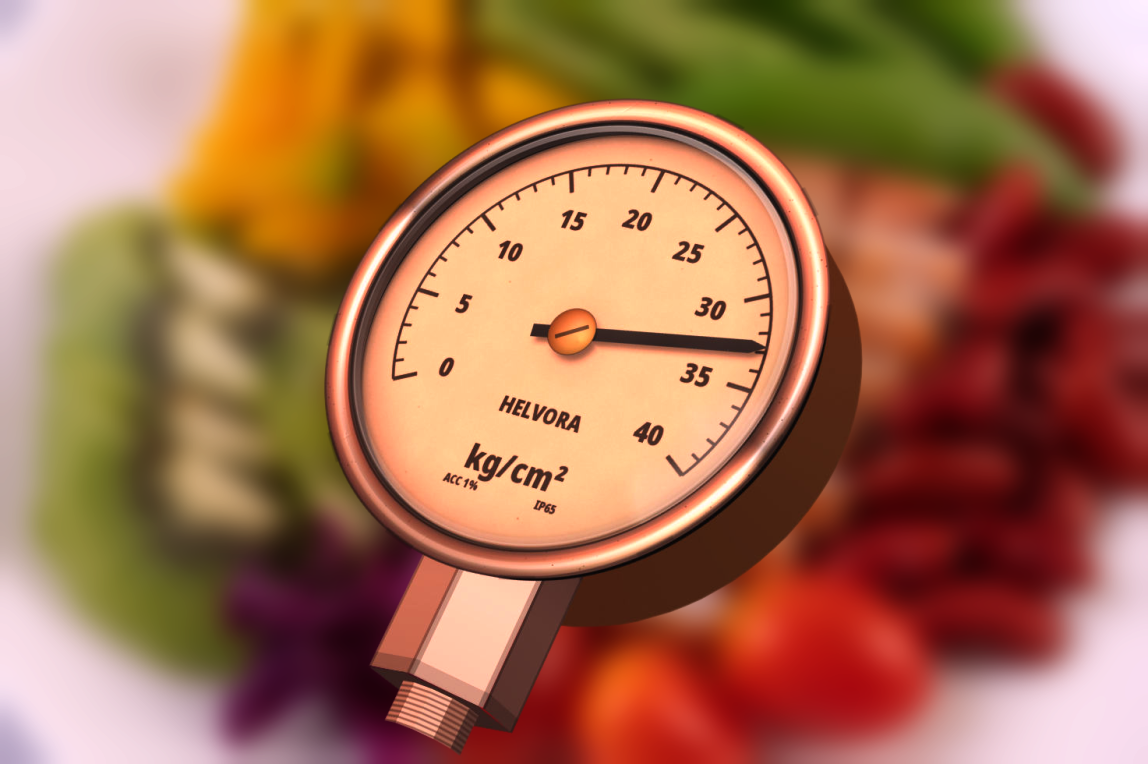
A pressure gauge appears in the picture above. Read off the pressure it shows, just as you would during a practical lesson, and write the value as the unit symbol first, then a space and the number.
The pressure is kg/cm² 33
